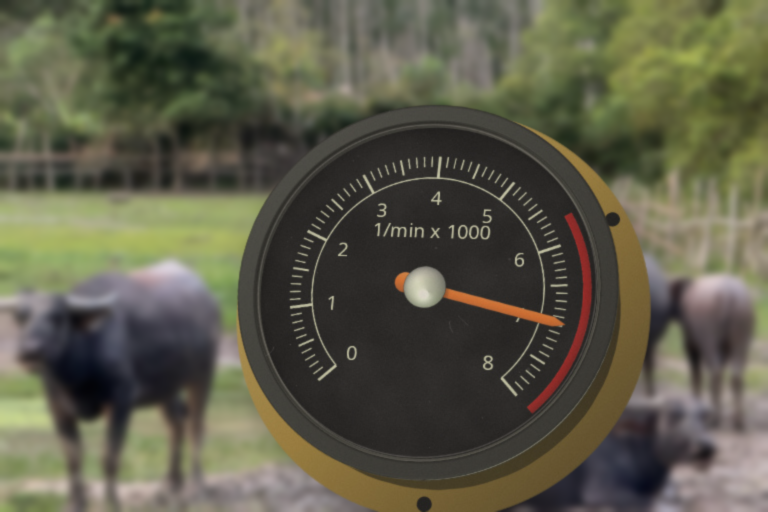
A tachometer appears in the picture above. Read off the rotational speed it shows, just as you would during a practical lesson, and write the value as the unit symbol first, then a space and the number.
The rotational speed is rpm 7000
